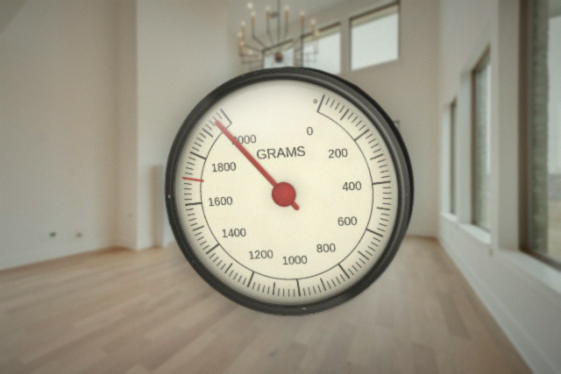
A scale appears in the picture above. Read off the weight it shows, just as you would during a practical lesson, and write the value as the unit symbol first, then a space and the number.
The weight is g 1960
